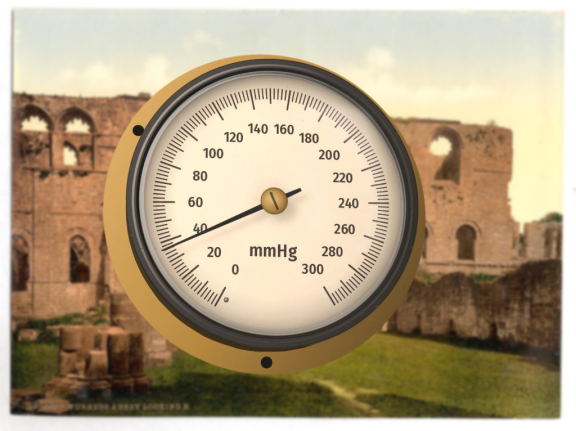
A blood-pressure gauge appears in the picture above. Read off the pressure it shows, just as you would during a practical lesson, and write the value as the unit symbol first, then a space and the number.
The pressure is mmHg 36
